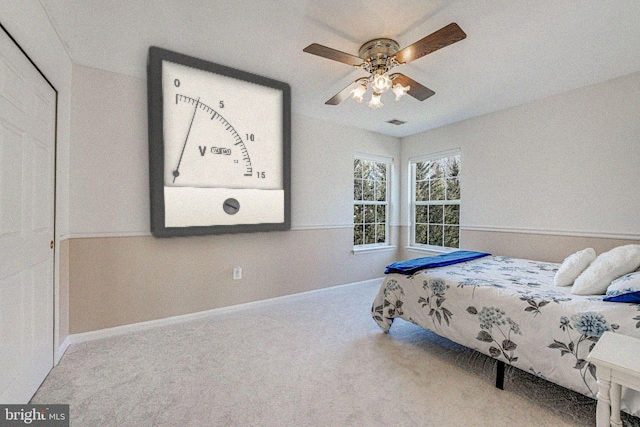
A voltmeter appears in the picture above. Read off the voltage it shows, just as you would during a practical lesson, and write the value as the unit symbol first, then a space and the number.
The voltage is V 2.5
